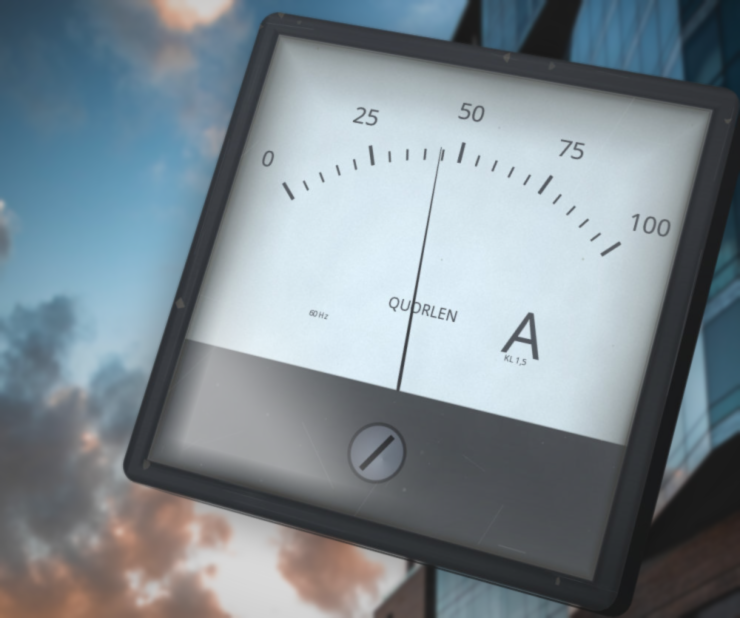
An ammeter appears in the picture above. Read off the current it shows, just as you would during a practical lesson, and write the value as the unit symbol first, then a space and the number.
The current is A 45
